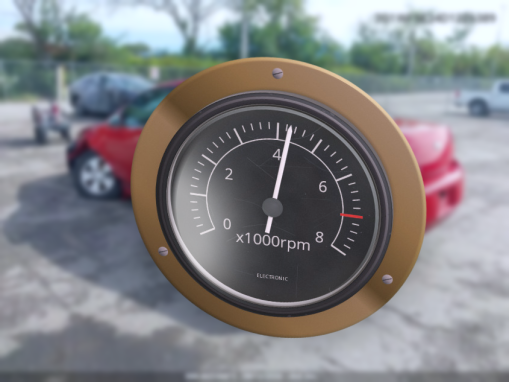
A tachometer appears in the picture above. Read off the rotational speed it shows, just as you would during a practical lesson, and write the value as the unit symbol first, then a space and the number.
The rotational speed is rpm 4300
